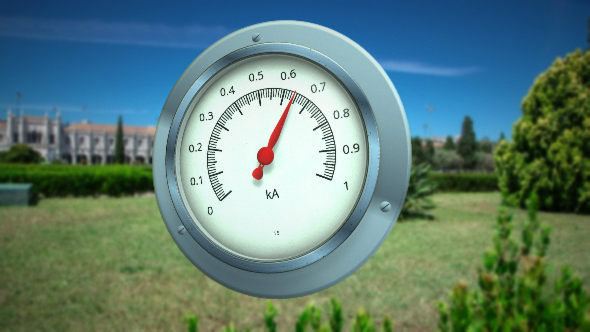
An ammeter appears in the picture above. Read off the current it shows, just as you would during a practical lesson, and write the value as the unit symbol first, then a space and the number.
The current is kA 0.65
